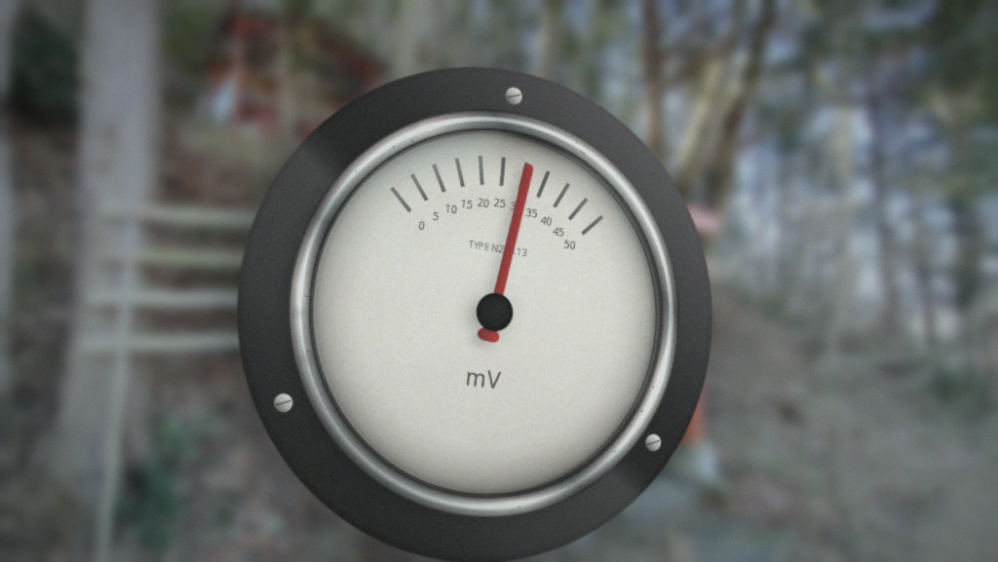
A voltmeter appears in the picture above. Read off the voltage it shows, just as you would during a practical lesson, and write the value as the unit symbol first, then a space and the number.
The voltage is mV 30
